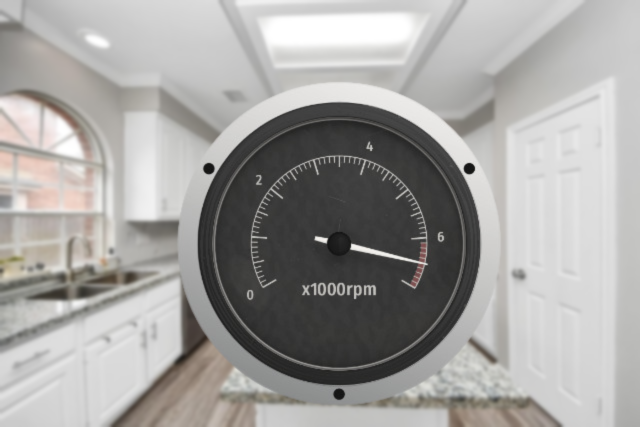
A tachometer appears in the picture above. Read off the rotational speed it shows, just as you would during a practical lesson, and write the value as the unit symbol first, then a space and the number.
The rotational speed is rpm 6500
